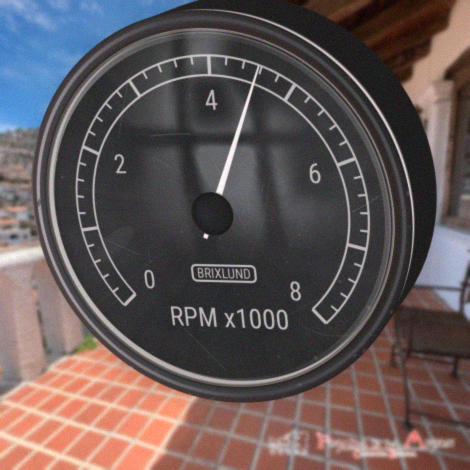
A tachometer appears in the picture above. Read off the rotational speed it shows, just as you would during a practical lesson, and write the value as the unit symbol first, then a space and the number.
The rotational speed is rpm 4600
